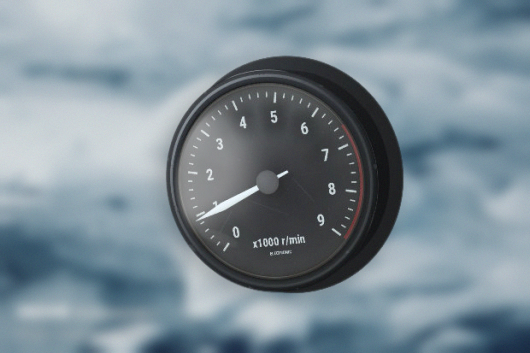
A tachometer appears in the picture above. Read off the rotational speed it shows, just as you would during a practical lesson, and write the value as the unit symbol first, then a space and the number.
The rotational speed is rpm 900
